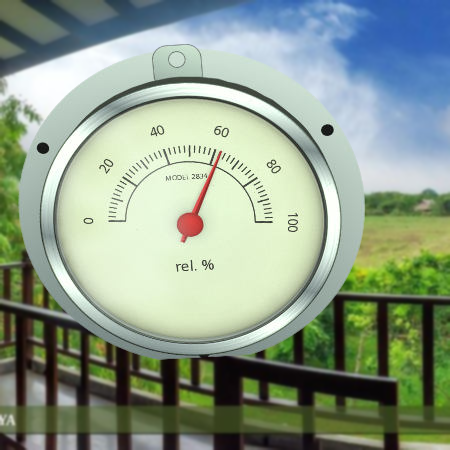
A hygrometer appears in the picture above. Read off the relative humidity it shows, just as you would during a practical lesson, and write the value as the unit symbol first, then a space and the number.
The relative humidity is % 62
